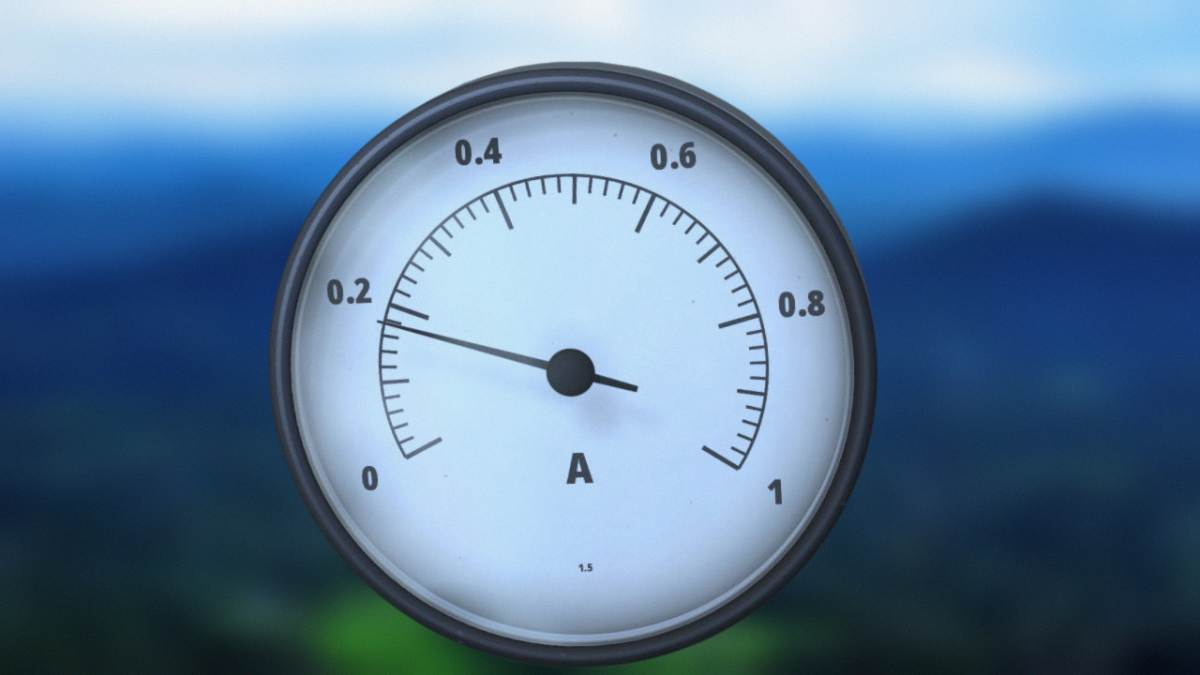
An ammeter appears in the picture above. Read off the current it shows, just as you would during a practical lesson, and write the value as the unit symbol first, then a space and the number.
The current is A 0.18
